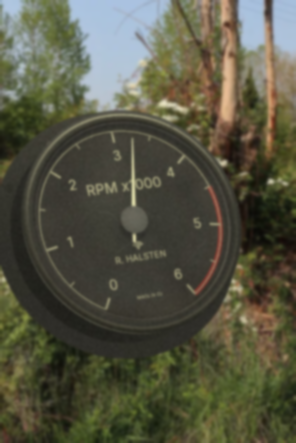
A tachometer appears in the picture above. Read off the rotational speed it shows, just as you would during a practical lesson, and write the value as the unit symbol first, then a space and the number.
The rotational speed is rpm 3250
